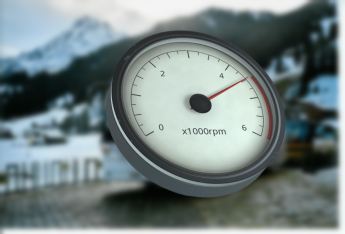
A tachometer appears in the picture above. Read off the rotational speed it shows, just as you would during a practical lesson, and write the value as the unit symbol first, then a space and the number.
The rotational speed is rpm 4500
